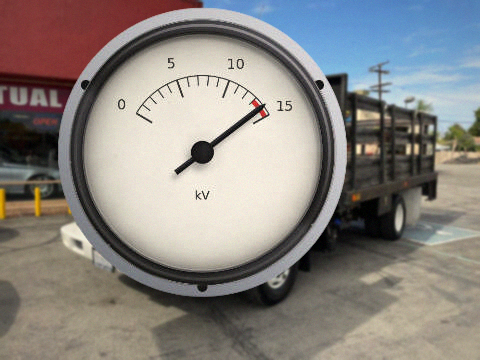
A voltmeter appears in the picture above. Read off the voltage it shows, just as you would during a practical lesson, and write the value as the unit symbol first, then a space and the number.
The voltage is kV 14
